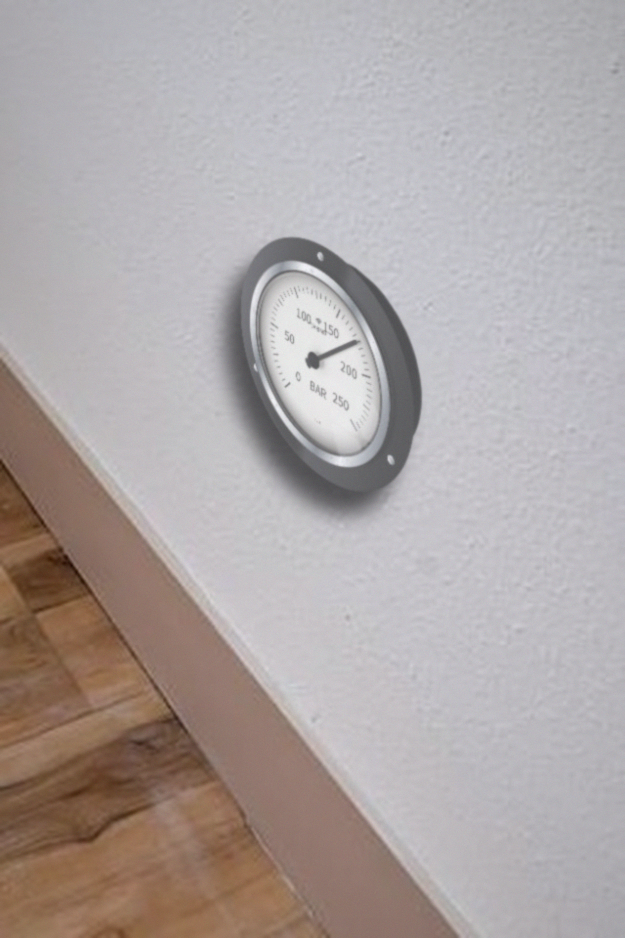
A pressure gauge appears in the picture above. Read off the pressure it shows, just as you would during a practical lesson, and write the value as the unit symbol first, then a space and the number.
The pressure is bar 175
